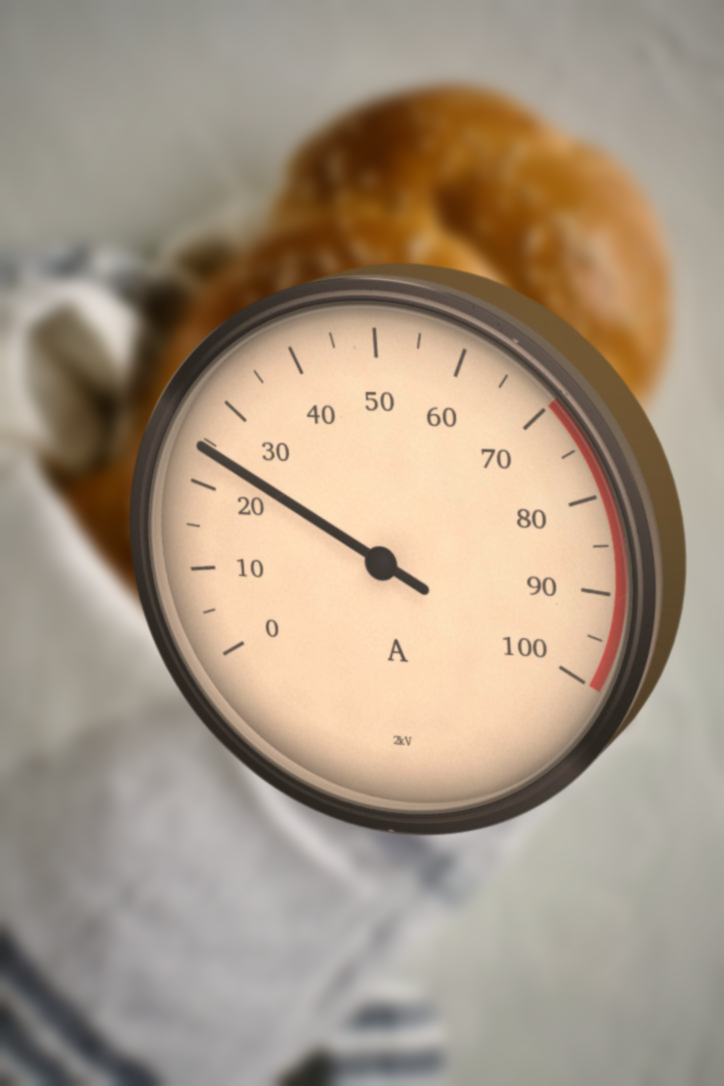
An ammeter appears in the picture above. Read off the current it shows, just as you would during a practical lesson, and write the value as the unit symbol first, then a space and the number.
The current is A 25
